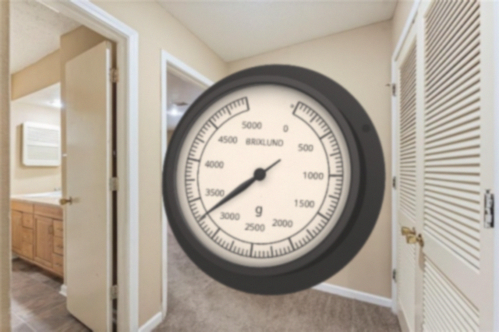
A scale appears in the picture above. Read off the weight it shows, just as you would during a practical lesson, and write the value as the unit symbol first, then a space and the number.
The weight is g 3250
